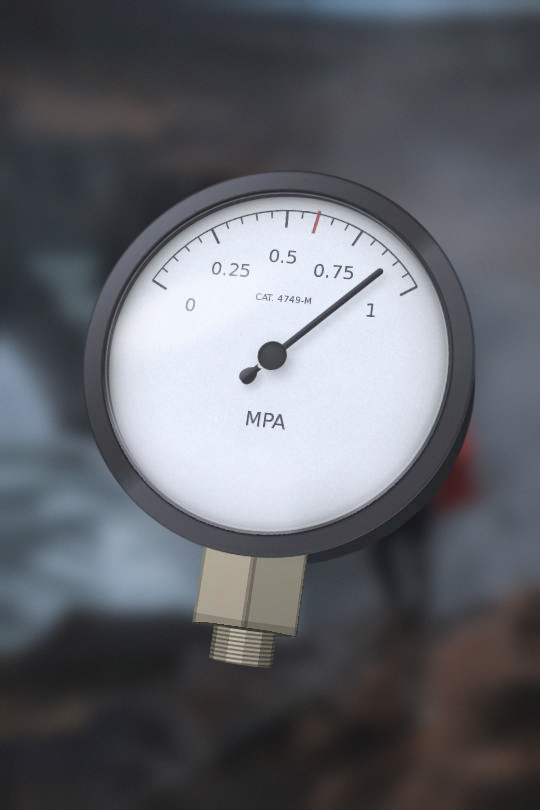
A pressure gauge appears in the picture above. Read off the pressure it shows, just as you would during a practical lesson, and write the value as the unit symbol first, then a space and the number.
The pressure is MPa 0.9
